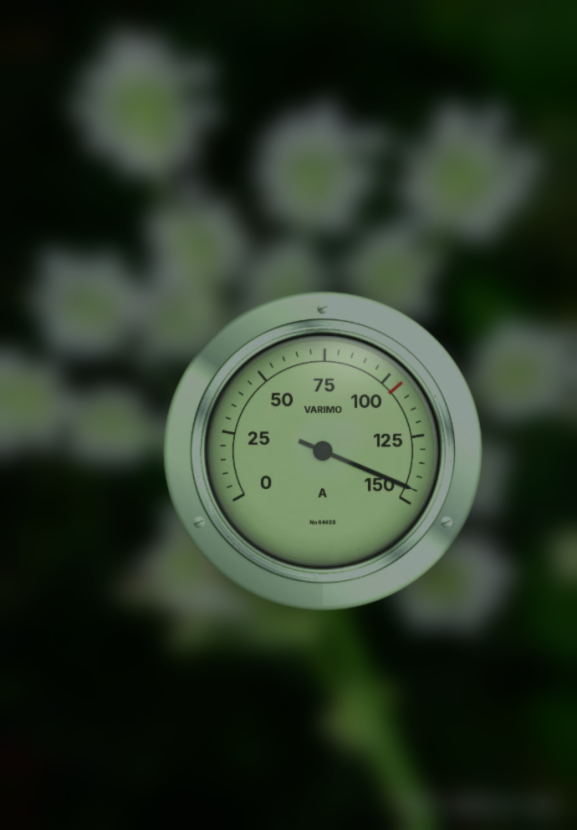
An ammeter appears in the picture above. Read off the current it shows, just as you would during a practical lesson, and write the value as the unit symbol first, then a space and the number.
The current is A 145
